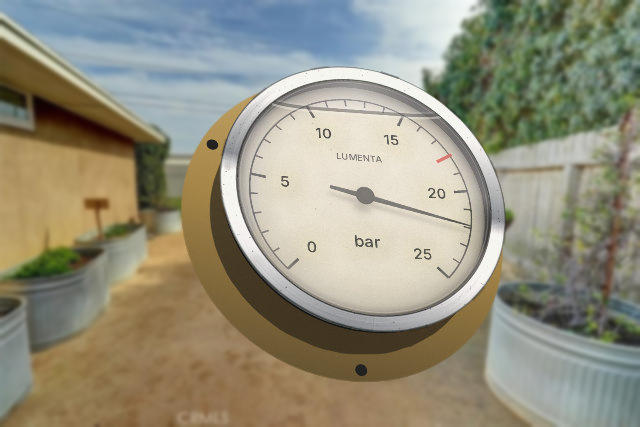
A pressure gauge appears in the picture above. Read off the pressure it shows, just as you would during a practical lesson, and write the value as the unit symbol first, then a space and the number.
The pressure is bar 22
